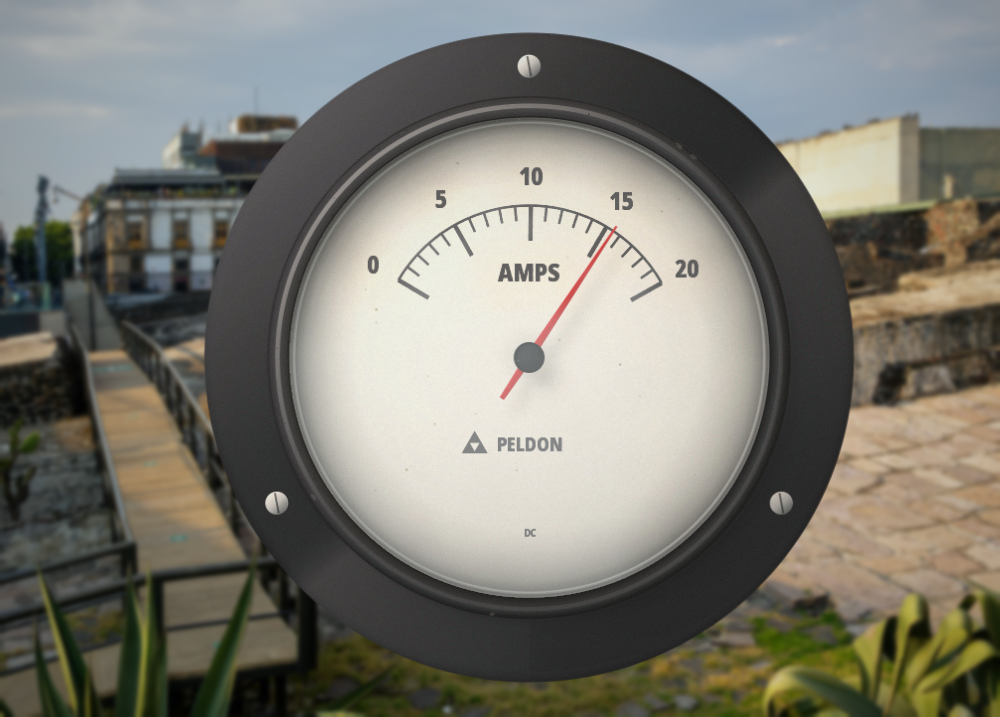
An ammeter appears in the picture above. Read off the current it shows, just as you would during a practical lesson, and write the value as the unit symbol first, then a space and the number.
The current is A 15.5
